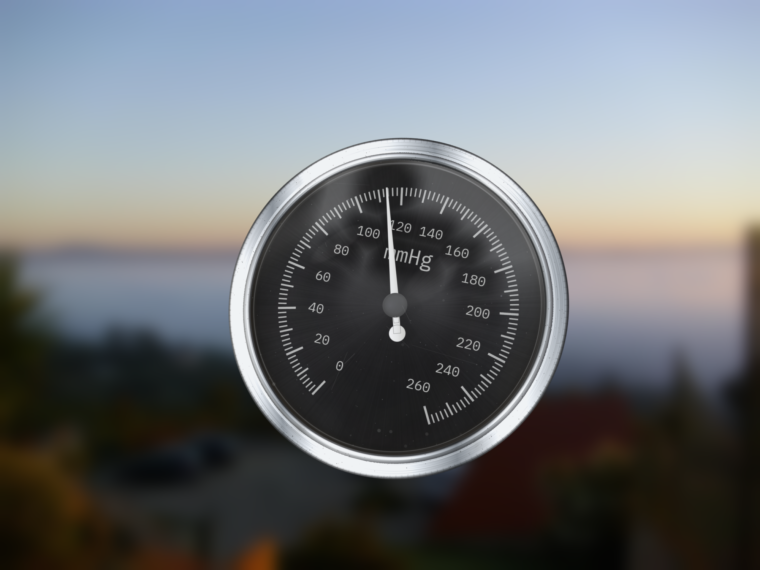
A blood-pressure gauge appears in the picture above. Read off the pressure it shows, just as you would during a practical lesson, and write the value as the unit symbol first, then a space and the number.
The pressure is mmHg 114
